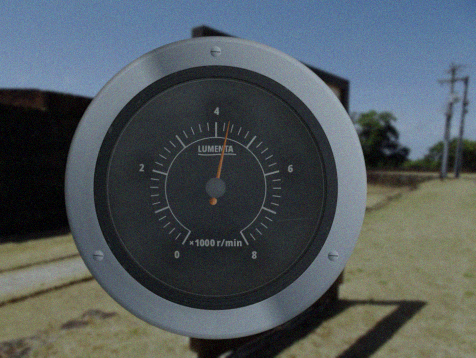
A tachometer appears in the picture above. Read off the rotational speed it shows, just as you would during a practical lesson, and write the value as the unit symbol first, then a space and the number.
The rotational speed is rpm 4300
